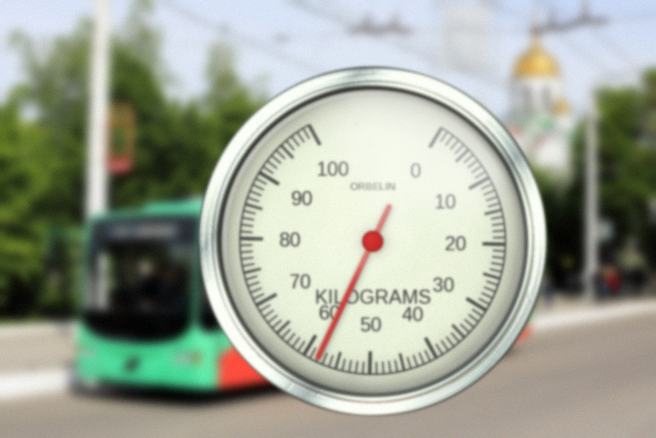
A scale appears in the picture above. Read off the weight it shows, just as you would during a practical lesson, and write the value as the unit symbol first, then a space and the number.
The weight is kg 58
